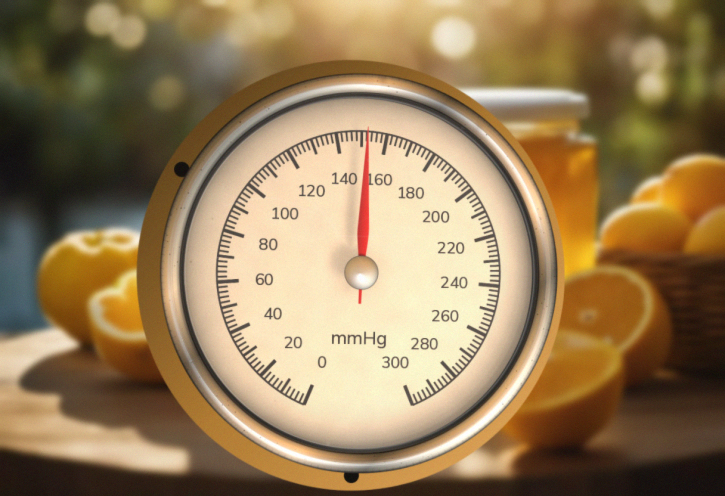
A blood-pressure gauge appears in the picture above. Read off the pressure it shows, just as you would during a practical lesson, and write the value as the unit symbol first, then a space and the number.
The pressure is mmHg 152
